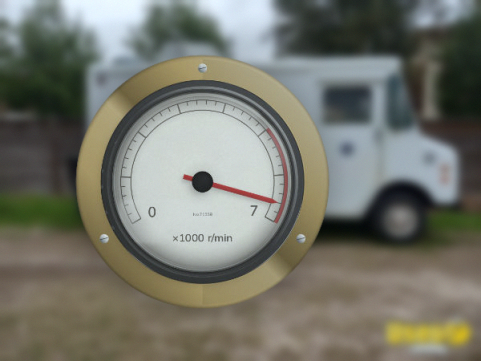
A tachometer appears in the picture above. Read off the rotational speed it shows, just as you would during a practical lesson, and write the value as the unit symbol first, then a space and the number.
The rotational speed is rpm 6600
